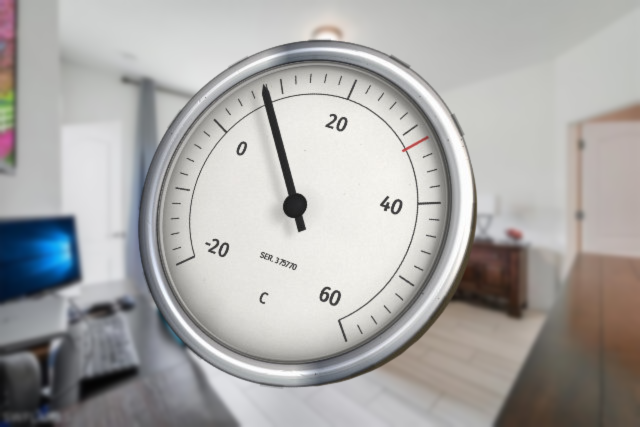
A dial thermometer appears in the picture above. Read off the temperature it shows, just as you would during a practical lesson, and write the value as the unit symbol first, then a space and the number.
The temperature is °C 8
